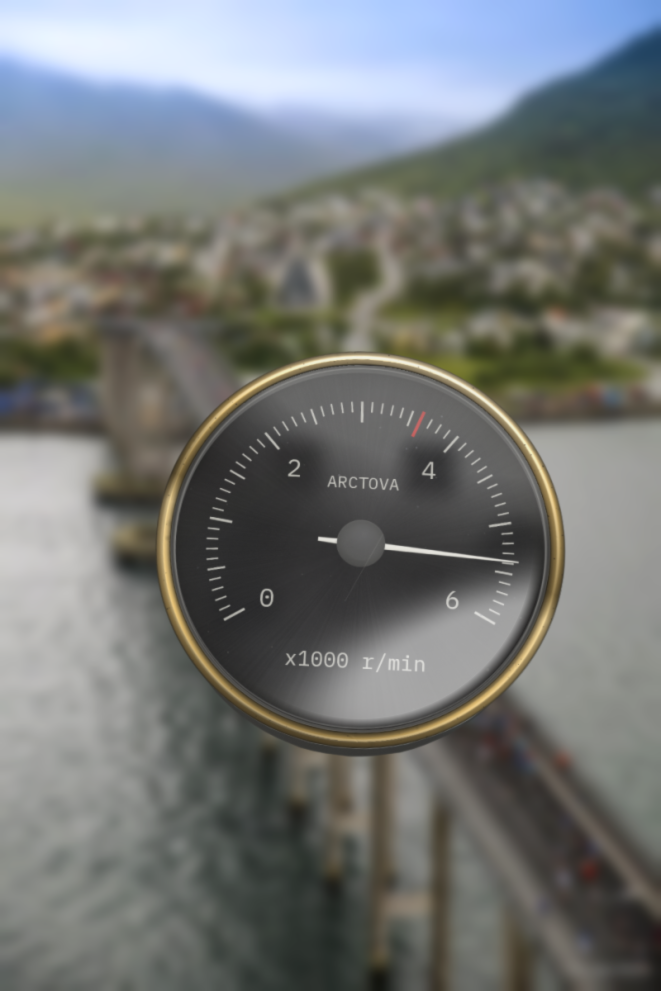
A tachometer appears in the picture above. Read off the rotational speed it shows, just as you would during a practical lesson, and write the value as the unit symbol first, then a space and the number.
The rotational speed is rpm 5400
